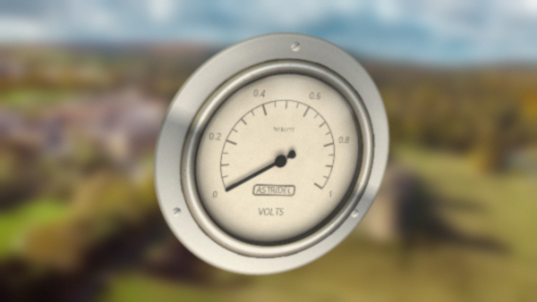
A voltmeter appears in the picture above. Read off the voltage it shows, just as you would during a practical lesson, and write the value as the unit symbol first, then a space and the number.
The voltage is V 0
